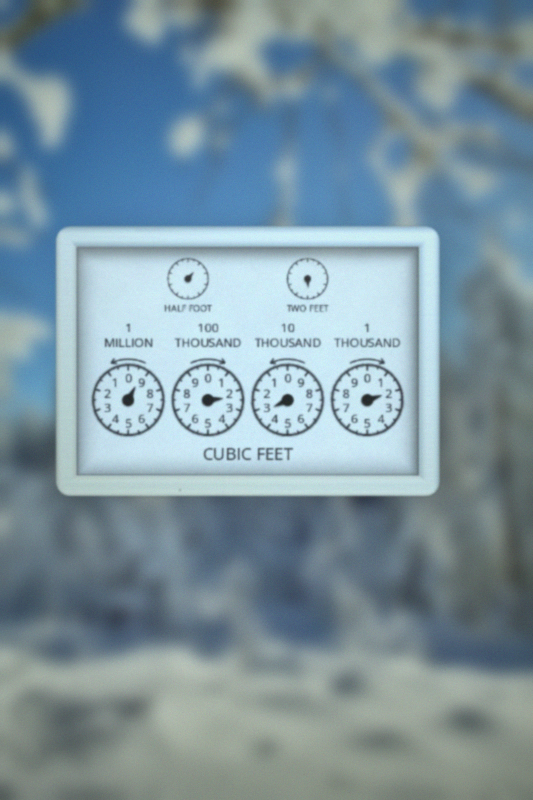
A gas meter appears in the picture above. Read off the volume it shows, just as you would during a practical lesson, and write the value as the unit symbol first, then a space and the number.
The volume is ft³ 923200
